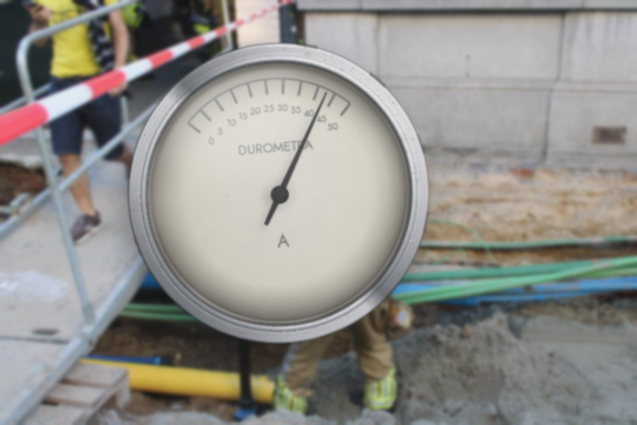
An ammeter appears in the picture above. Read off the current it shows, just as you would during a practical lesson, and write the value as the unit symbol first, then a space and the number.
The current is A 42.5
